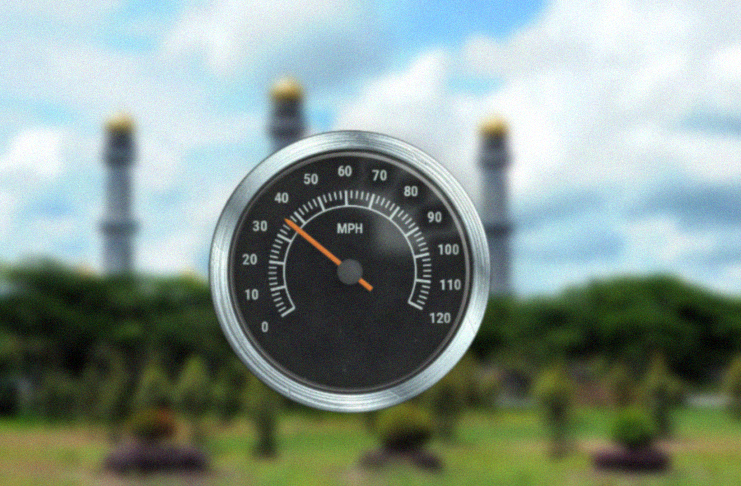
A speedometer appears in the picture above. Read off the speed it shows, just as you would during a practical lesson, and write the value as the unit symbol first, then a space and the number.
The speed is mph 36
